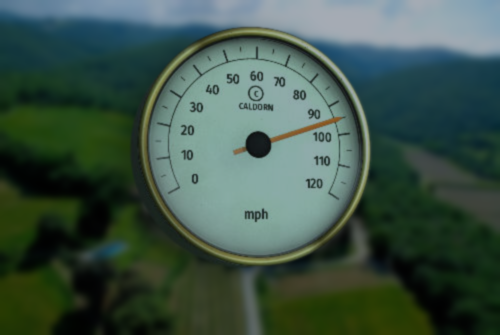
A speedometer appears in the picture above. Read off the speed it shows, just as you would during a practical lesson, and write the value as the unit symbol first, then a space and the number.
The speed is mph 95
